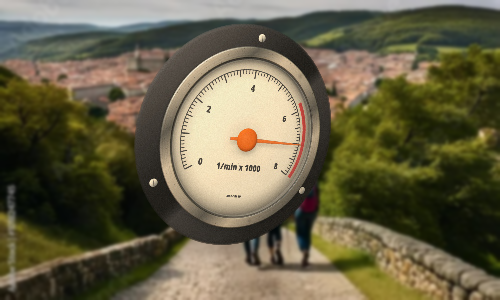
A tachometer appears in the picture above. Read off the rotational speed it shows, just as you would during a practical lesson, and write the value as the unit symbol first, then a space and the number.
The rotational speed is rpm 7000
